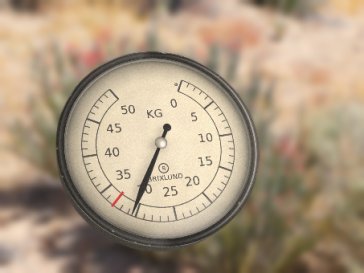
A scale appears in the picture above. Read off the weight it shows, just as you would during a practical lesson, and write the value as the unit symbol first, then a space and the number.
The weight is kg 30.5
